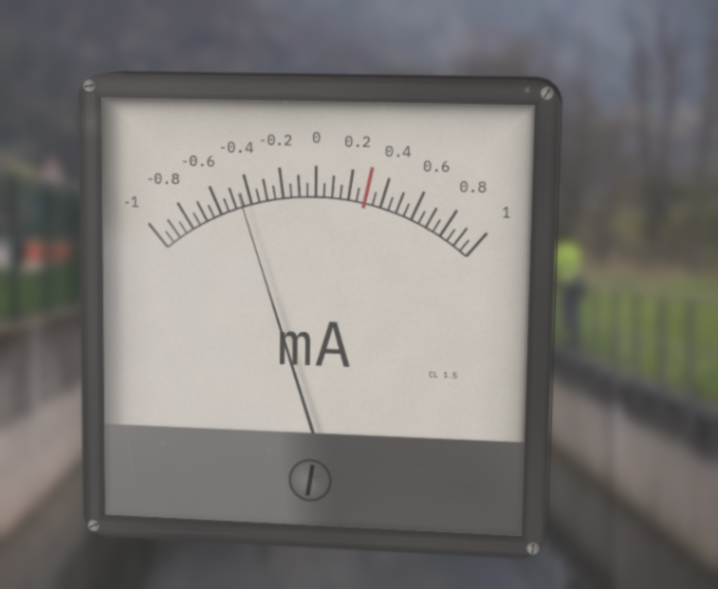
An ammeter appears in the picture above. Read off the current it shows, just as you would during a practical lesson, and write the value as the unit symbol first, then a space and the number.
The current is mA -0.45
